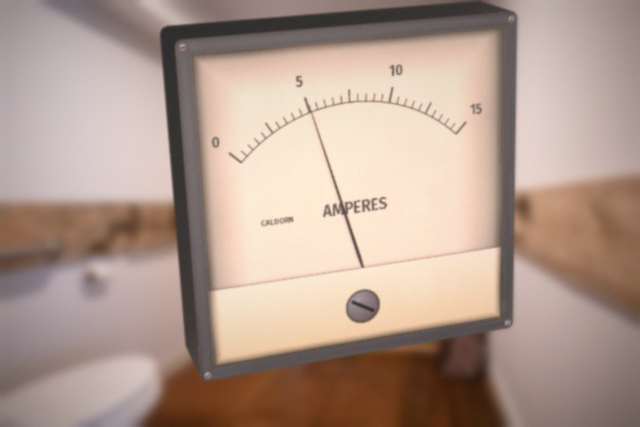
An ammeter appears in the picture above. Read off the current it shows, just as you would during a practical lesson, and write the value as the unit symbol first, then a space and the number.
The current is A 5
